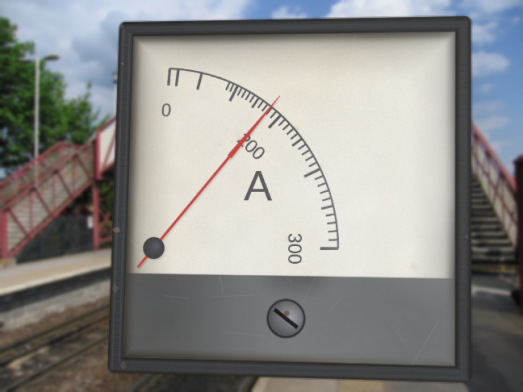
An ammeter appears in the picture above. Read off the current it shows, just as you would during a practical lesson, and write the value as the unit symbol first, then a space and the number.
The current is A 190
